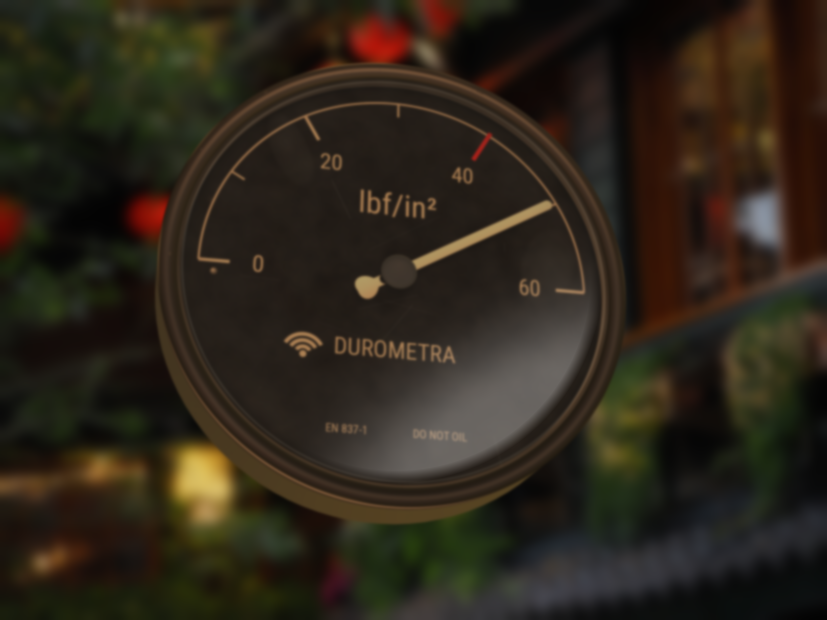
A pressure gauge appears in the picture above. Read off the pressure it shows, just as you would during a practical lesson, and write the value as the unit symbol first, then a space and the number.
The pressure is psi 50
